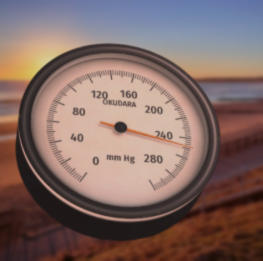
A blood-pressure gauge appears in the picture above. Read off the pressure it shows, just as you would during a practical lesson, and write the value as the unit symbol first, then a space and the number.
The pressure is mmHg 250
